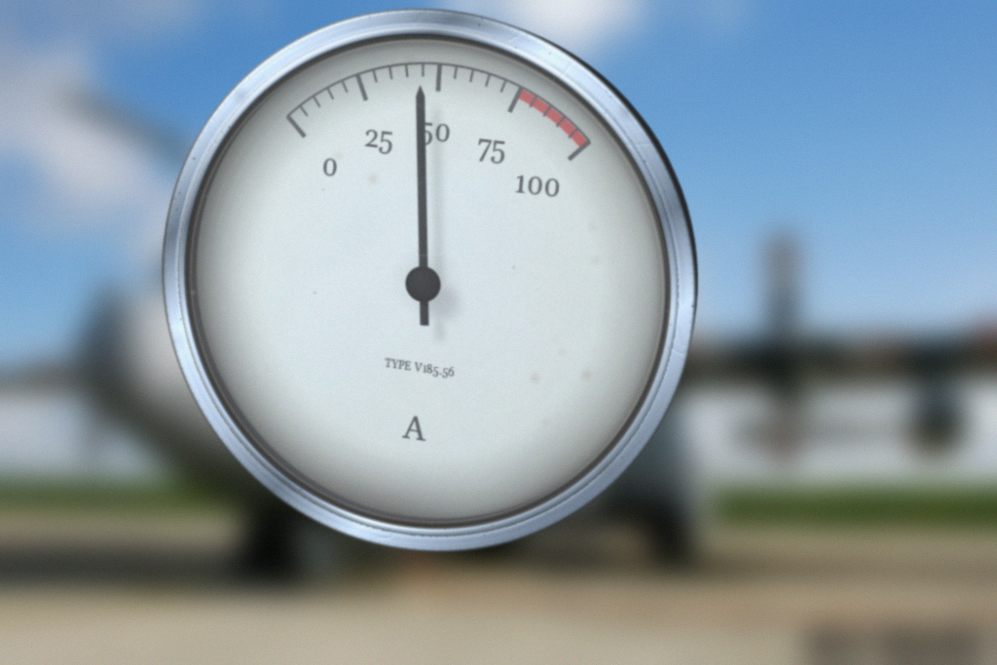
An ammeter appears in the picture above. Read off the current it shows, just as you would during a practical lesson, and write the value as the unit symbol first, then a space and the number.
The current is A 45
